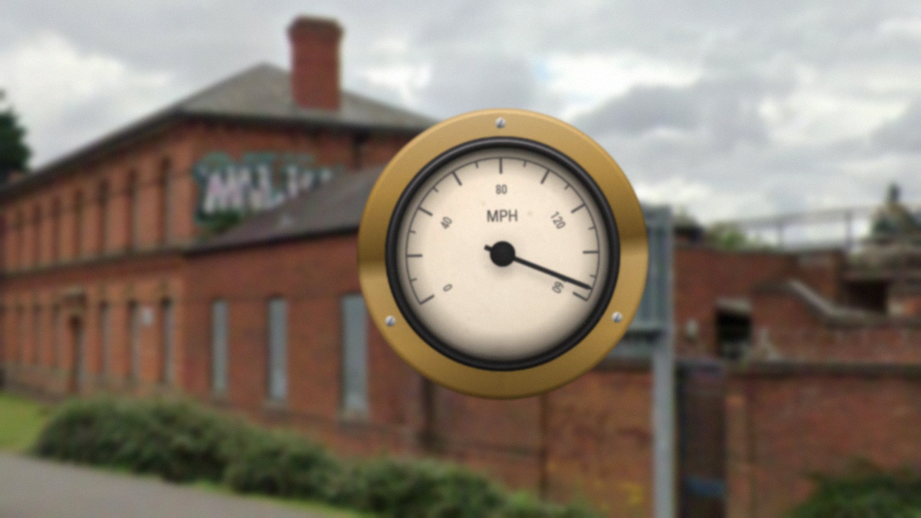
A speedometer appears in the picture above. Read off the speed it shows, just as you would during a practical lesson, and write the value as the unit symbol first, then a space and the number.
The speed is mph 155
